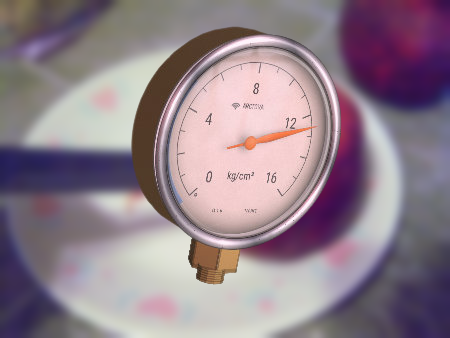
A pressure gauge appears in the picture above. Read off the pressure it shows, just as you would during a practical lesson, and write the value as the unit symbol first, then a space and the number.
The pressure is kg/cm² 12.5
